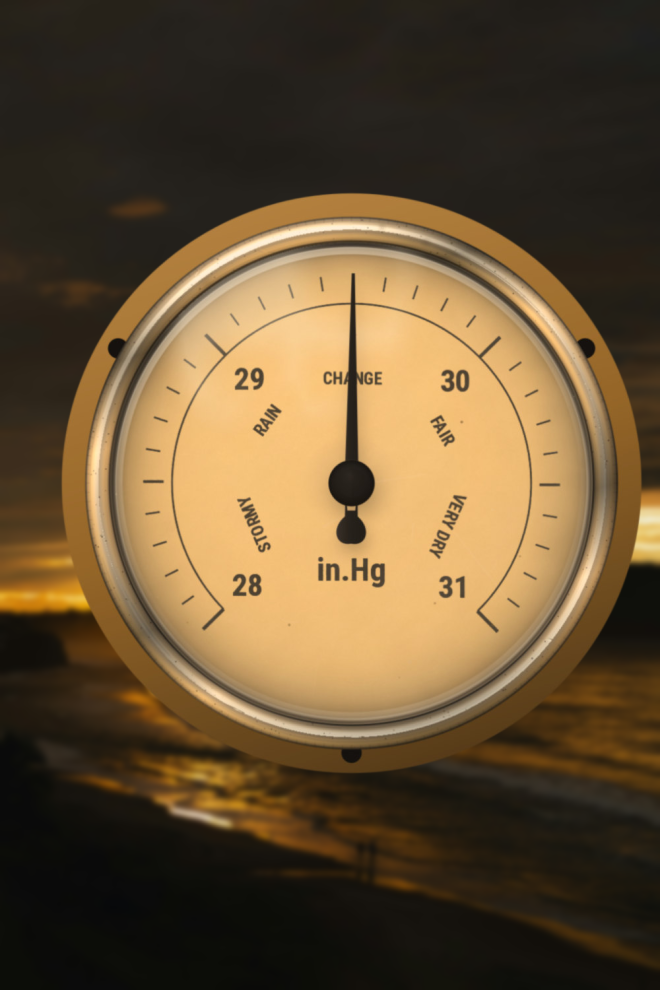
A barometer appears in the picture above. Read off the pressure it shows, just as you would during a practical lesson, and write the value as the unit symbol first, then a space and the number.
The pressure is inHg 29.5
